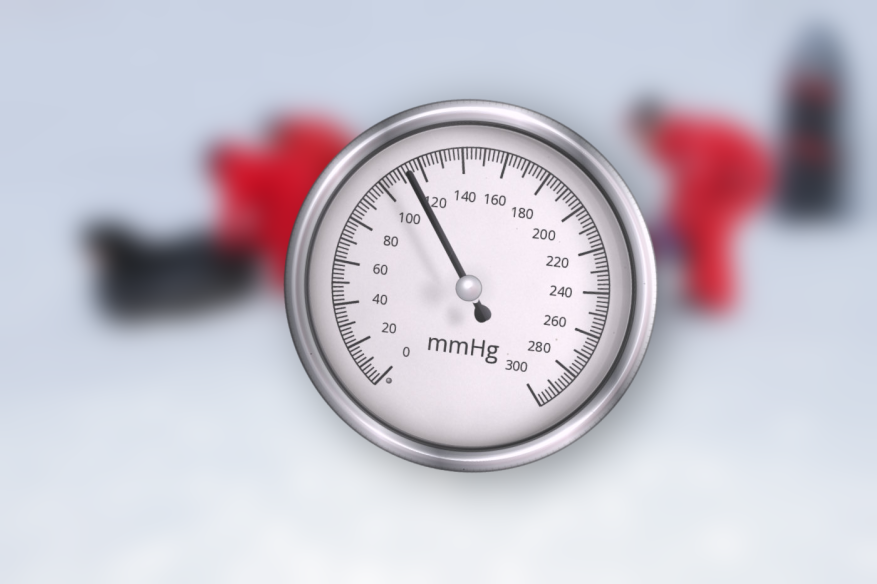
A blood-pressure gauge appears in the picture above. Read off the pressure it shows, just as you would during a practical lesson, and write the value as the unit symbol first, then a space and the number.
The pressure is mmHg 114
